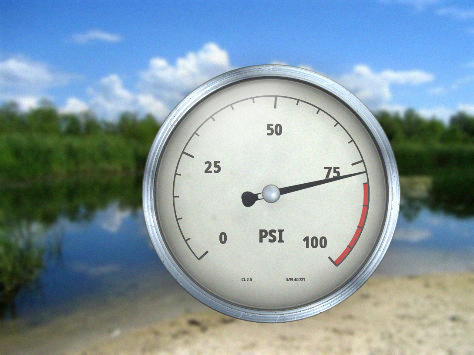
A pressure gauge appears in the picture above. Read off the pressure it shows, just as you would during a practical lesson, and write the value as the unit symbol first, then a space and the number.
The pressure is psi 77.5
